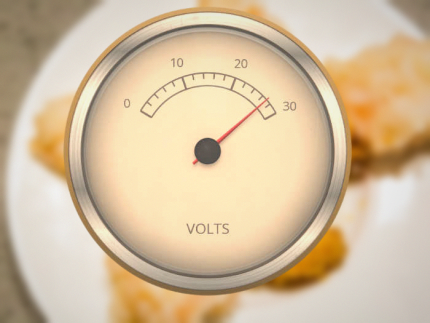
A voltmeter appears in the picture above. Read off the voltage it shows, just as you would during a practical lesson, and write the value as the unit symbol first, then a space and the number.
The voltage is V 27
